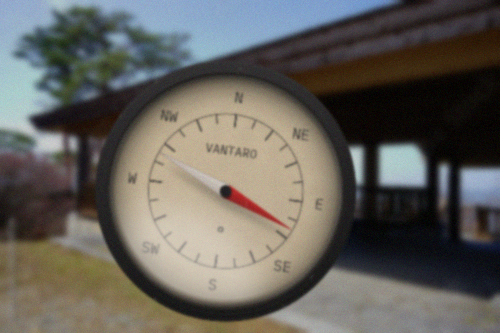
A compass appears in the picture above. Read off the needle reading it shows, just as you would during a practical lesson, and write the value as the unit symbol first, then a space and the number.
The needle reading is ° 112.5
